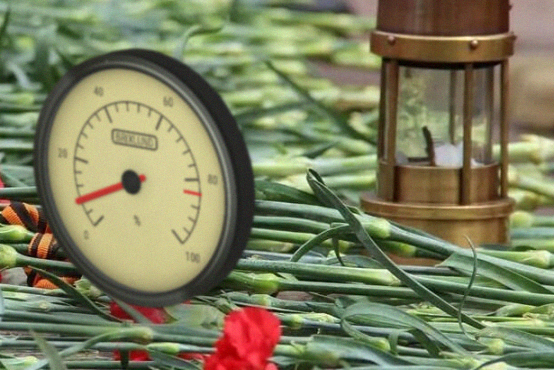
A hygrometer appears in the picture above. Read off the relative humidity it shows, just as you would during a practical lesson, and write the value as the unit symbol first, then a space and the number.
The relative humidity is % 8
